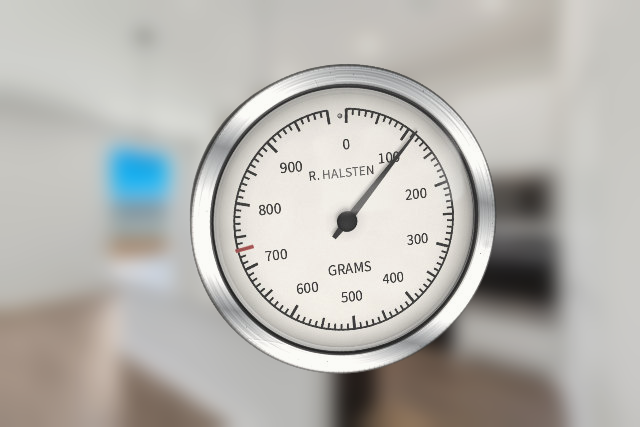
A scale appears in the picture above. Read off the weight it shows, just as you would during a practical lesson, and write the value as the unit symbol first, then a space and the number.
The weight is g 110
